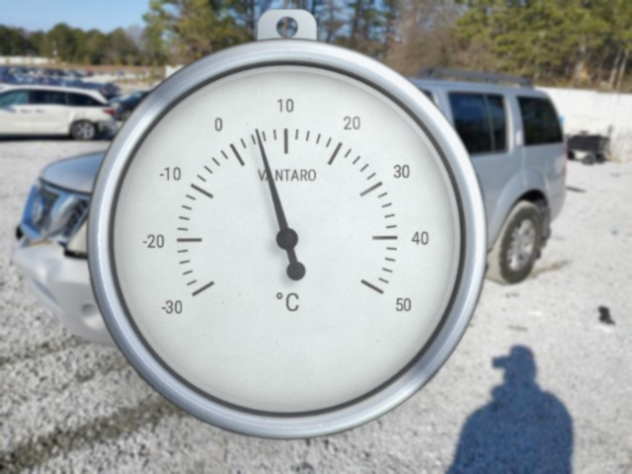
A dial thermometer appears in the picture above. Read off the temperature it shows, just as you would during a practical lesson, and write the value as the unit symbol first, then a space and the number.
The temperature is °C 5
